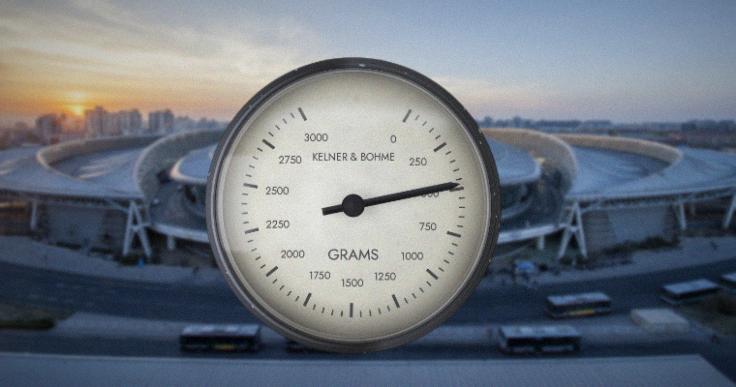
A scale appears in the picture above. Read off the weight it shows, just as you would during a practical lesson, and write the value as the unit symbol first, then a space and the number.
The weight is g 475
